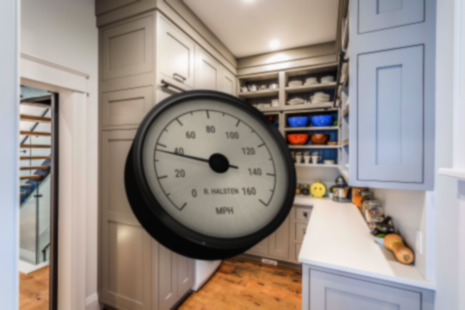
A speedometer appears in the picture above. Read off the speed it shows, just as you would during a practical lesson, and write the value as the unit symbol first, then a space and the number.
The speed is mph 35
